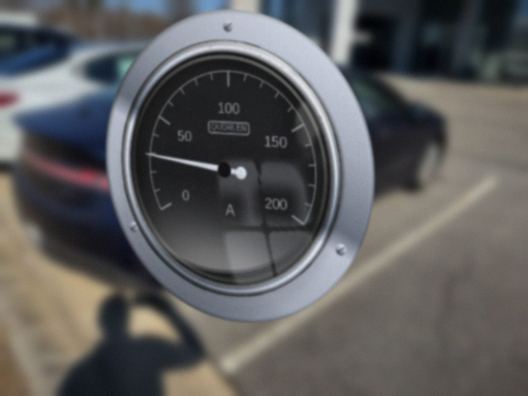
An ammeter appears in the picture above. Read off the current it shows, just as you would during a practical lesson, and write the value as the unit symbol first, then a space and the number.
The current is A 30
